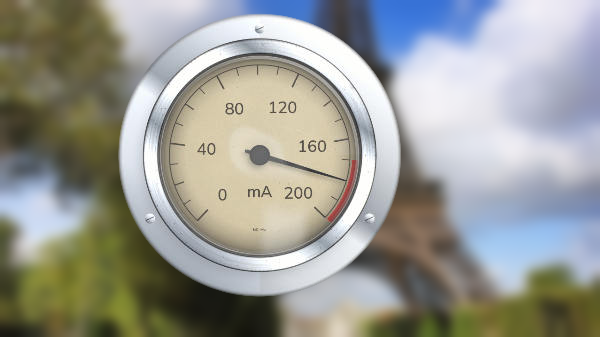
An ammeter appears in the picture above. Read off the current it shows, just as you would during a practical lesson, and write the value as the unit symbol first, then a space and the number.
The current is mA 180
